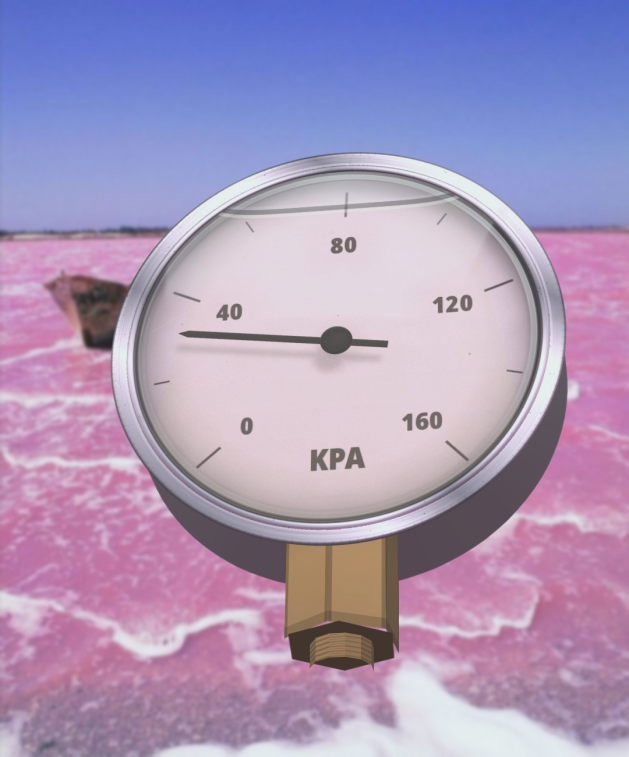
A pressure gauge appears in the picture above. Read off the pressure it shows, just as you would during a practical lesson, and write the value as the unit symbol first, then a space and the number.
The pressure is kPa 30
